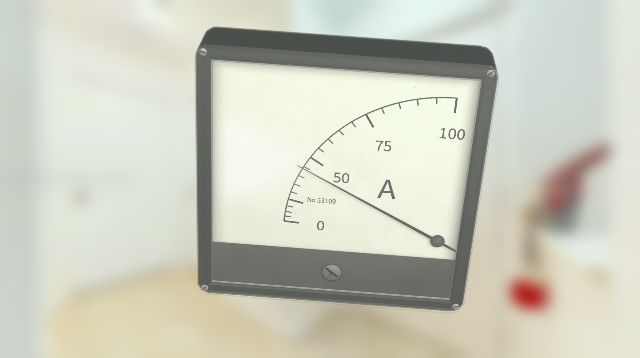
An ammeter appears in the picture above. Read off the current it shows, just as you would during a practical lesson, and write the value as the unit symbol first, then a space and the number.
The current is A 45
